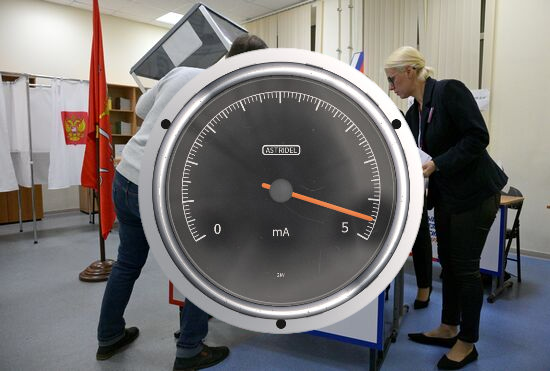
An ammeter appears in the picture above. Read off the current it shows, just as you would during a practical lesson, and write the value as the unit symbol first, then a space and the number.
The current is mA 4.75
